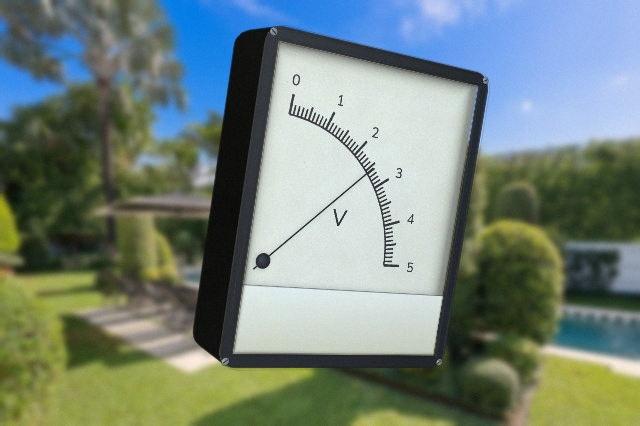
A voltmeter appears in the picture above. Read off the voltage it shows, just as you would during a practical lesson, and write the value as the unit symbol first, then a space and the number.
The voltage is V 2.5
